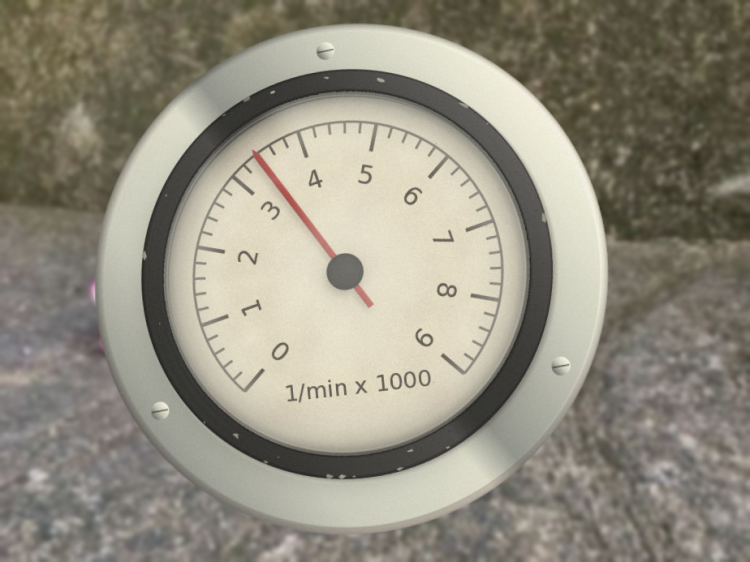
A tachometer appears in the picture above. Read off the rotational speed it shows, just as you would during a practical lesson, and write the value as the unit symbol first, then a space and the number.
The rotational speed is rpm 3400
